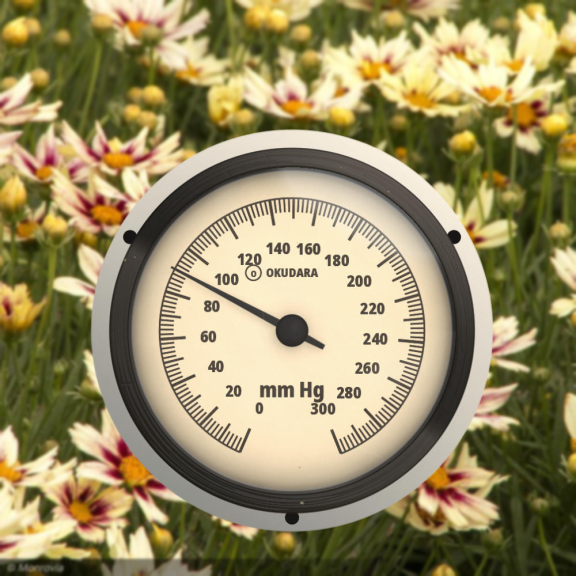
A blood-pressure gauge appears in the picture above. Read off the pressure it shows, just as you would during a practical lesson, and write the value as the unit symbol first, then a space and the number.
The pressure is mmHg 90
